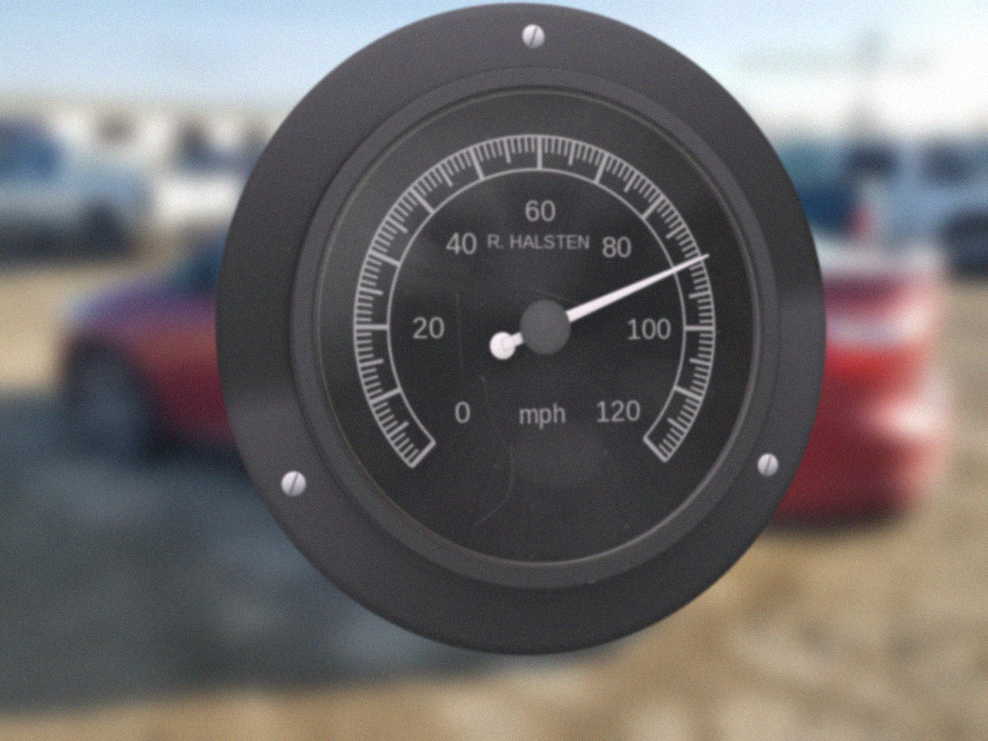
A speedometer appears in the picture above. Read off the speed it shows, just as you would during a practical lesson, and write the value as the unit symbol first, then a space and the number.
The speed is mph 90
